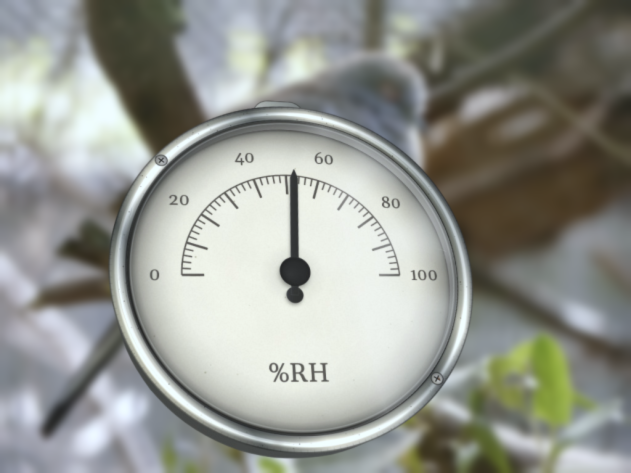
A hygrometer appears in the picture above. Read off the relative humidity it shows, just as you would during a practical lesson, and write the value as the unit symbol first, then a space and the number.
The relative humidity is % 52
